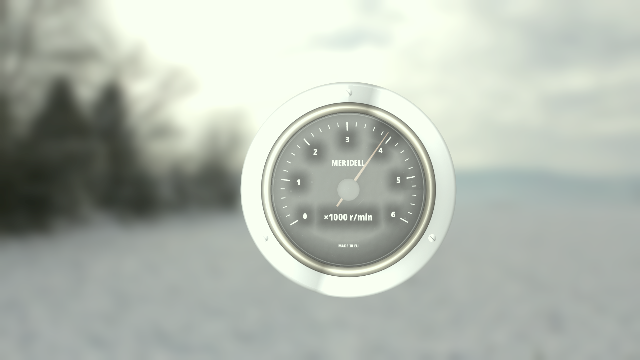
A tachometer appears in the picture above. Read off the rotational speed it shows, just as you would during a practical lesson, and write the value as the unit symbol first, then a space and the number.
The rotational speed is rpm 3900
